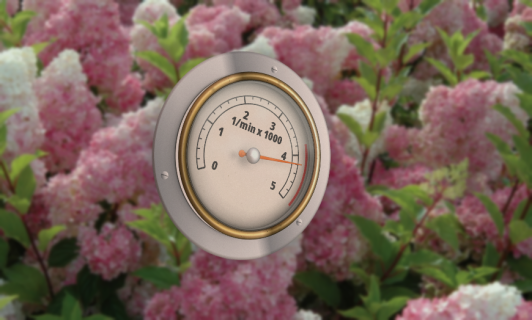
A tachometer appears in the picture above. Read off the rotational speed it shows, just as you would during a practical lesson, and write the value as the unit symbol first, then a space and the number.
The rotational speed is rpm 4200
